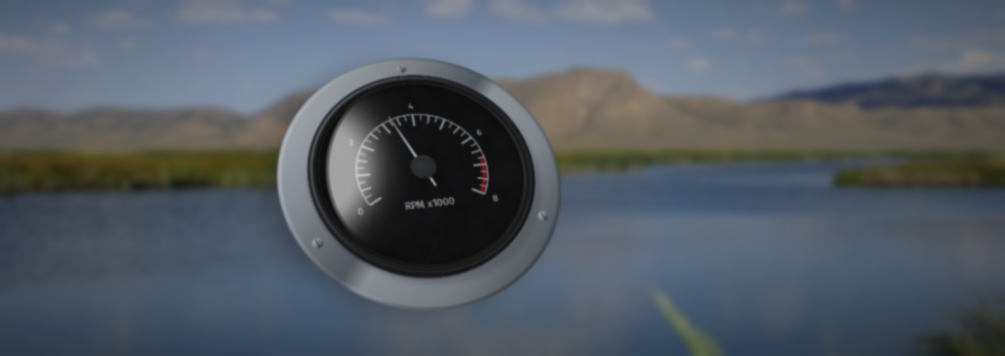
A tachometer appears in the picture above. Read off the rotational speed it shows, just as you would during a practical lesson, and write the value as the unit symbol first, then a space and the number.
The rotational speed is rpm 3250
